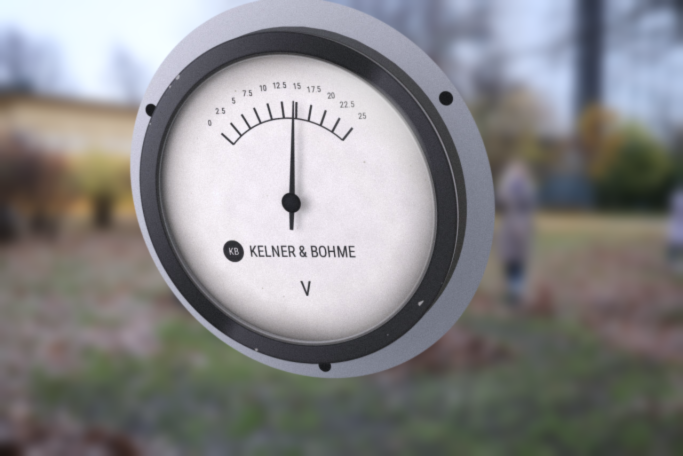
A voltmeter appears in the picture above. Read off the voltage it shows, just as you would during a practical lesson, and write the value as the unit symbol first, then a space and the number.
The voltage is V 15
